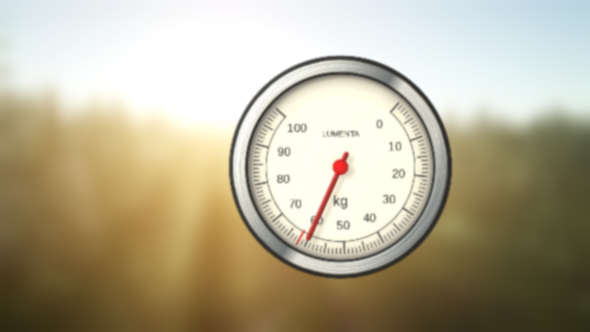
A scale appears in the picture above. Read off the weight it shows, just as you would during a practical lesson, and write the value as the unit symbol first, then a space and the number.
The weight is kg 60
